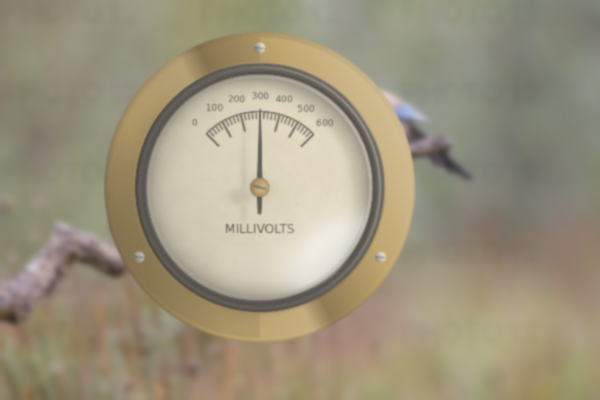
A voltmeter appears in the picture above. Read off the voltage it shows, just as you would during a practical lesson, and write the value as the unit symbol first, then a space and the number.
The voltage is mV 300
